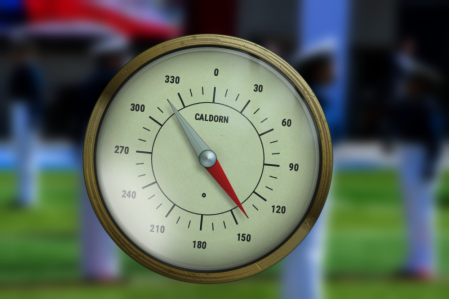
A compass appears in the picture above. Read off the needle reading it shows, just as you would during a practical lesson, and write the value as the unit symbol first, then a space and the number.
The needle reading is ° 140
